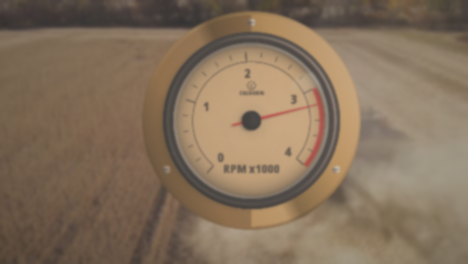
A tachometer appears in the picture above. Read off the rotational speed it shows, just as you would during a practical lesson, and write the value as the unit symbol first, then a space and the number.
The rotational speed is rpm 3200
